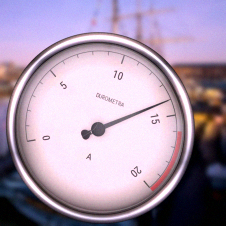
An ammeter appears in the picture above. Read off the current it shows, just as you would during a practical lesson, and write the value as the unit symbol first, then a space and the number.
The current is A 14
